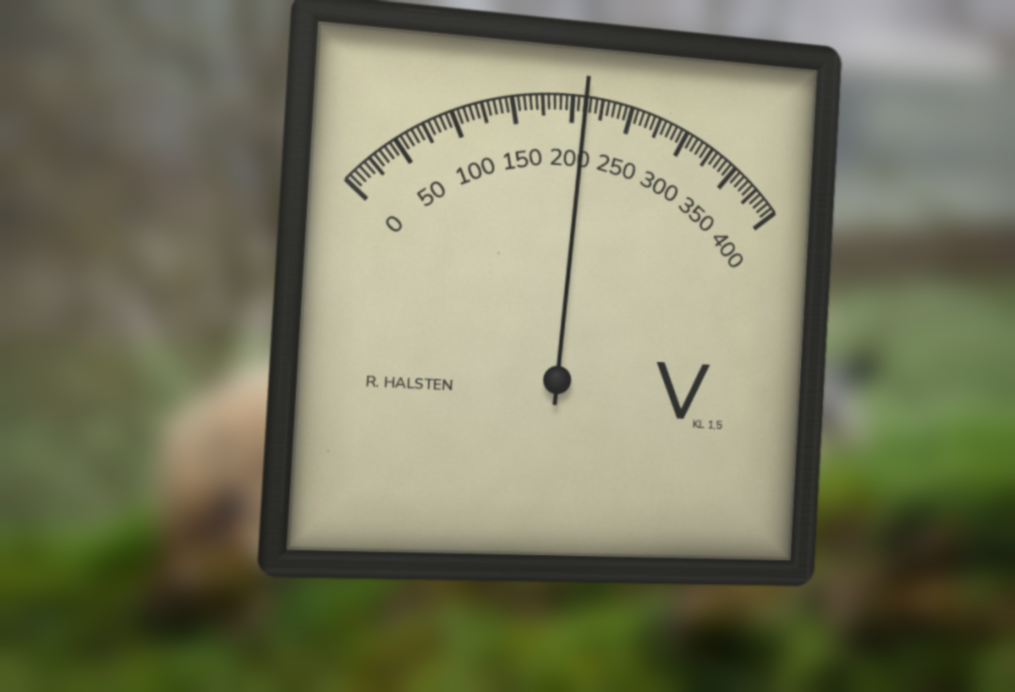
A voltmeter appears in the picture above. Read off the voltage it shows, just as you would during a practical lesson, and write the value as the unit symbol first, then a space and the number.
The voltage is V 210
